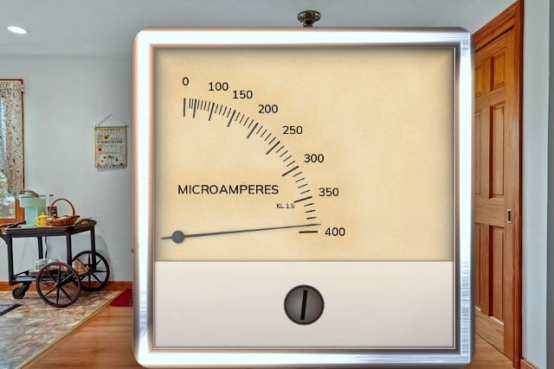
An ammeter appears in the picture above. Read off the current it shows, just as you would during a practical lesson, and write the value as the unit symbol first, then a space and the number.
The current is µA 390
